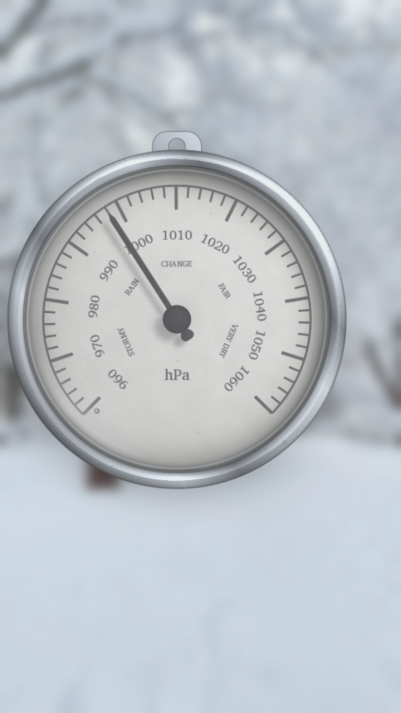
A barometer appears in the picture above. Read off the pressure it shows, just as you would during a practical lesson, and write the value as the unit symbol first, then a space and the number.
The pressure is hPa 998
